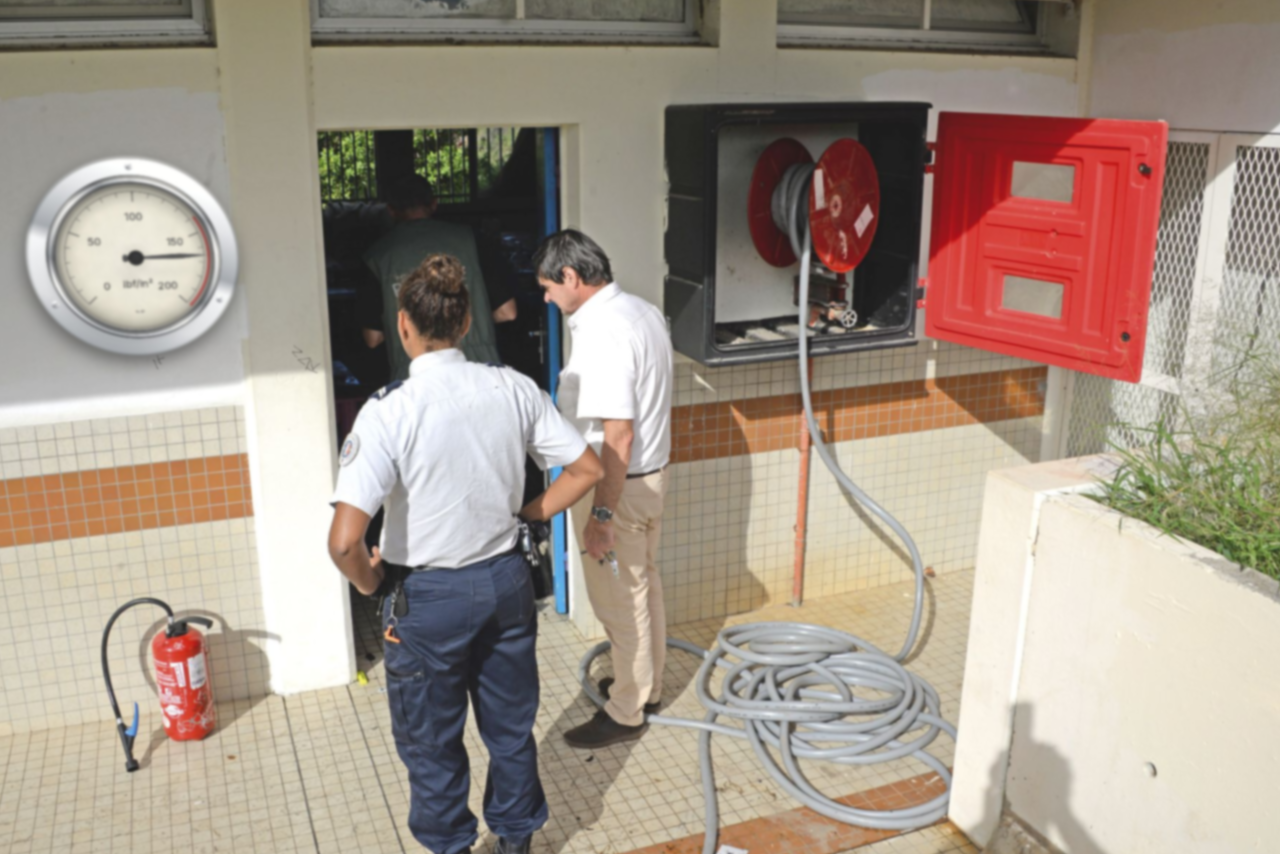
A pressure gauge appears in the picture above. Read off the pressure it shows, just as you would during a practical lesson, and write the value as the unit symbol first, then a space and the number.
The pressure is psi 165
